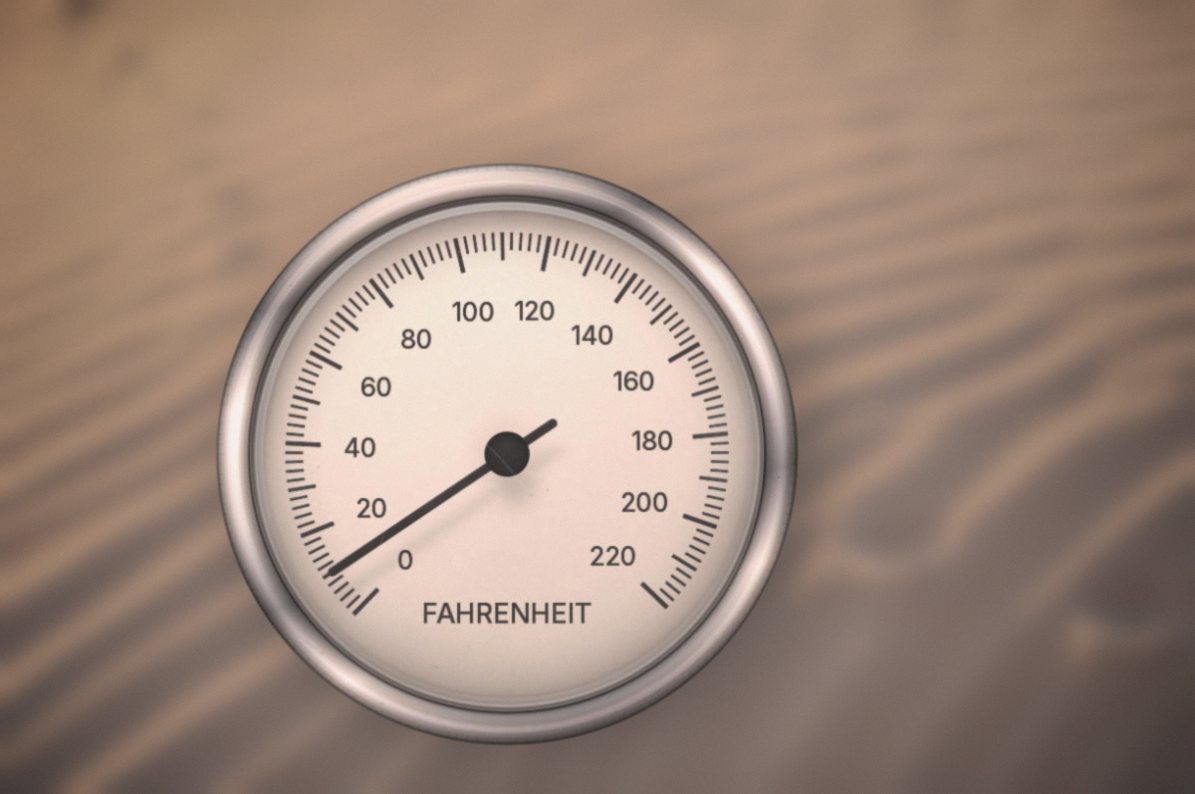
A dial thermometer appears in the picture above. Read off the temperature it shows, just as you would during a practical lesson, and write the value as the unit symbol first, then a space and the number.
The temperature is °F 10
